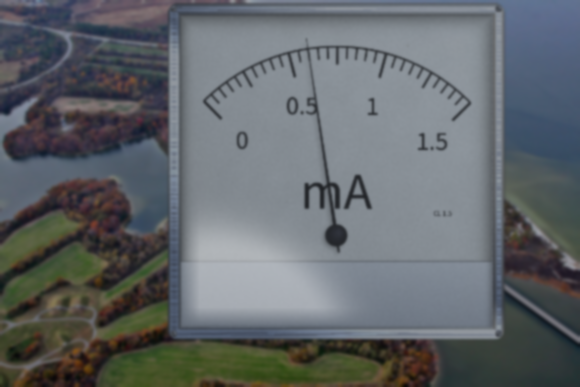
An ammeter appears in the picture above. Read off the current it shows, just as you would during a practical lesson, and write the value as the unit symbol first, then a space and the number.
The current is mA 0.6
